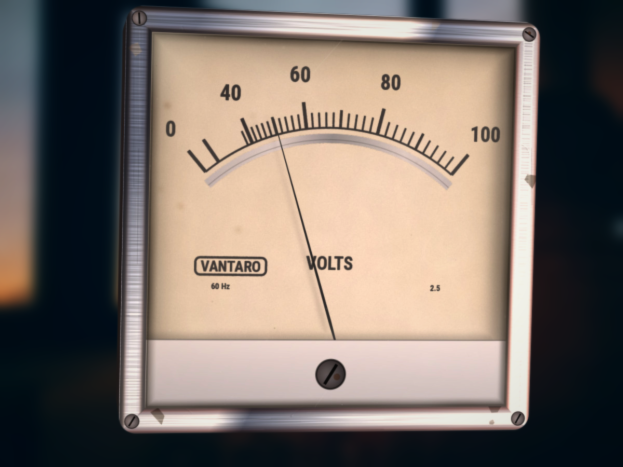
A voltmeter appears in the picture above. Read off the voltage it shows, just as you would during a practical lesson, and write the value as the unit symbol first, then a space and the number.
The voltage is V 50
